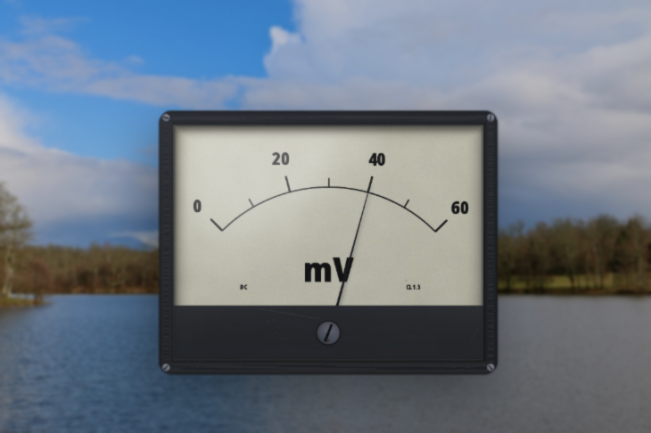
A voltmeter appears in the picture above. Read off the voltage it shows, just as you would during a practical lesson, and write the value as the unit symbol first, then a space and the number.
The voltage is mV 40
